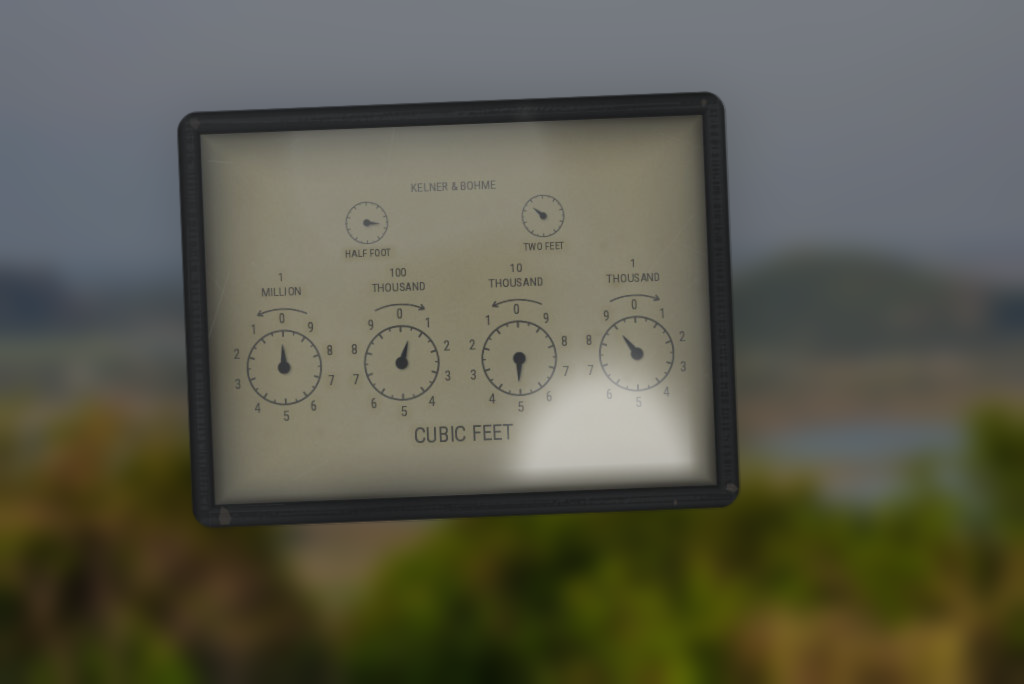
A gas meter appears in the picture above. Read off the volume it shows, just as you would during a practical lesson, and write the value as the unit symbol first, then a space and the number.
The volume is ft³ 4900
